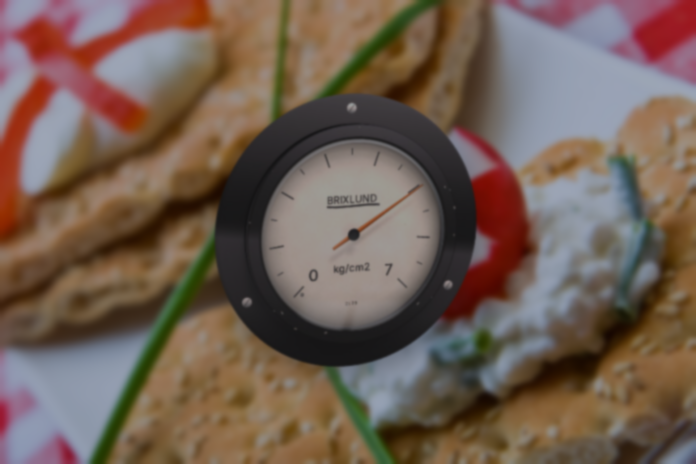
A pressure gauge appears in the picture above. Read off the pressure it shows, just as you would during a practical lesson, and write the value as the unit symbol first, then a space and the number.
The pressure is kg/cm² 5
